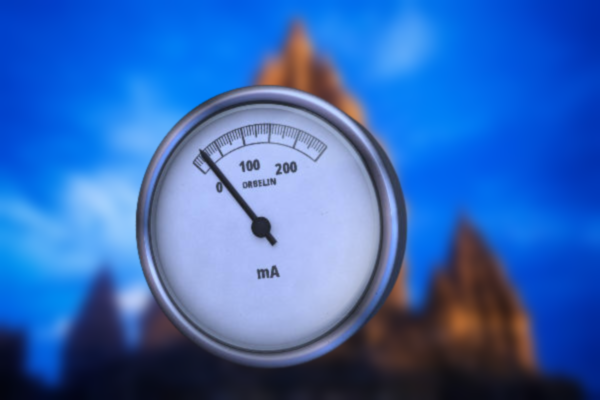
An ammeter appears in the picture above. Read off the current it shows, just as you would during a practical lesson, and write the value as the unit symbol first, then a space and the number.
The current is mA 25
